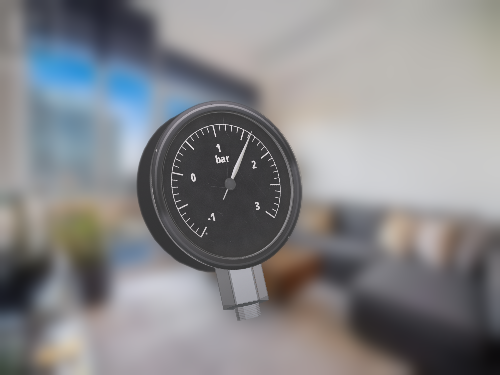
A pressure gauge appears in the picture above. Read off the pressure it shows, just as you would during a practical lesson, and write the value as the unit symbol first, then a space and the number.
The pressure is bar 1.6
